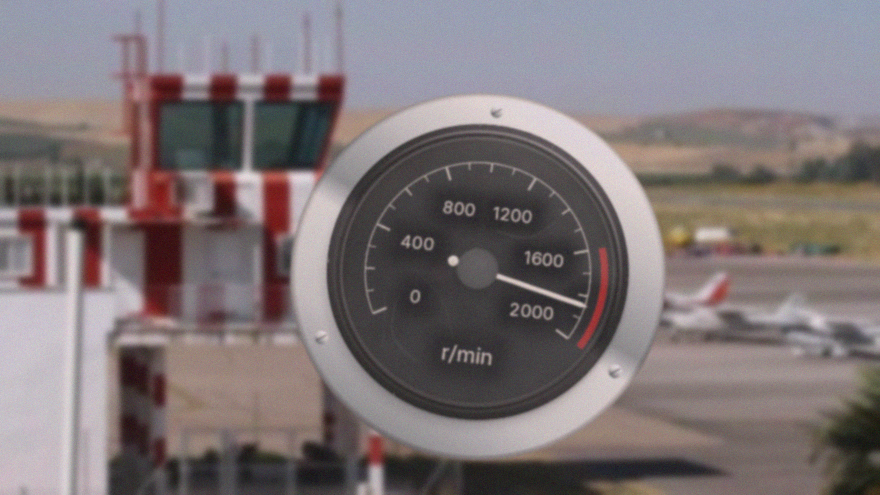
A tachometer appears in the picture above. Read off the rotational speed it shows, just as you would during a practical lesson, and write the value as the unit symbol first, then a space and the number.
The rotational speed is rpm 1850
